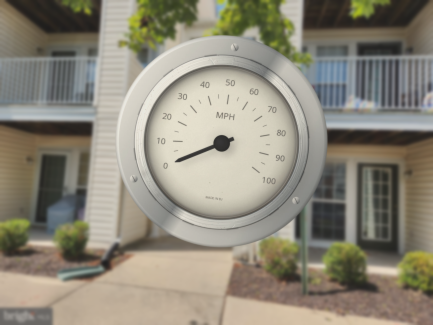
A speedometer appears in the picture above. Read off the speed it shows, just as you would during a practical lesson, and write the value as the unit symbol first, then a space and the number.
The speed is mph 0
